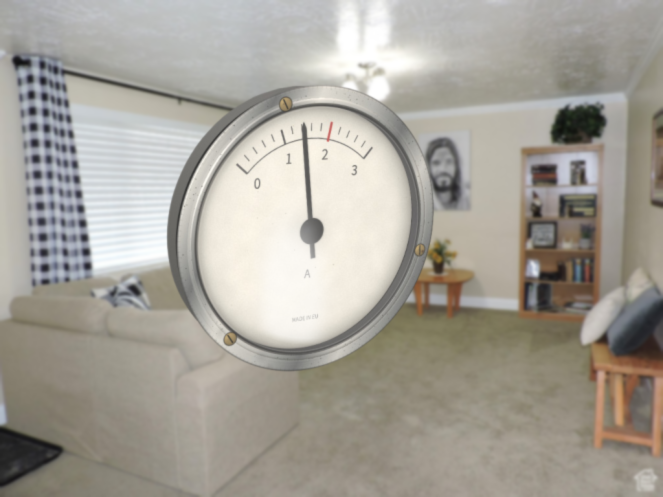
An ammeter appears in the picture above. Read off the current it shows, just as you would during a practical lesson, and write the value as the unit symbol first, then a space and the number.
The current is A 1.4
